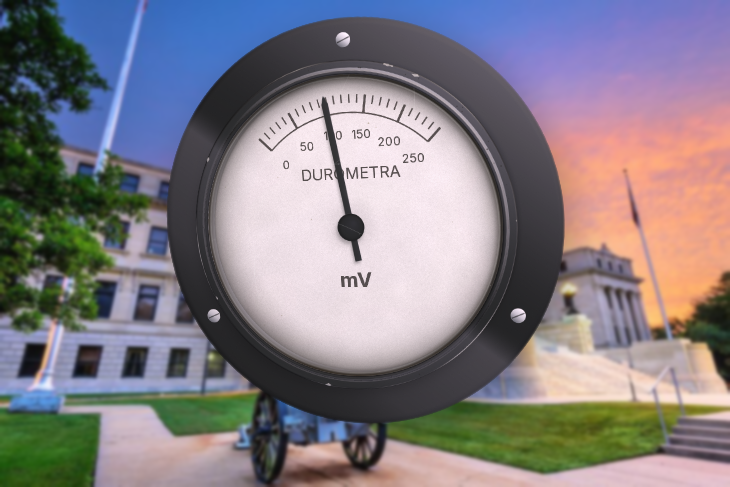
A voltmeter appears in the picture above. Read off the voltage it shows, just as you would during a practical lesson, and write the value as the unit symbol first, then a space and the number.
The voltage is mV 100
